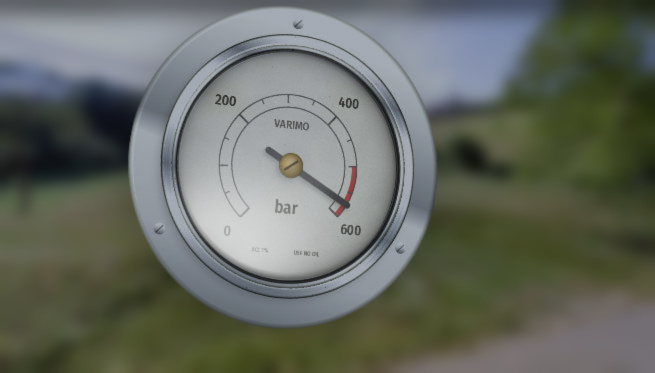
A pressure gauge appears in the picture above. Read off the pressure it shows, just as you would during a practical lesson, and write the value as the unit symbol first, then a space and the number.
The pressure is bar 575
